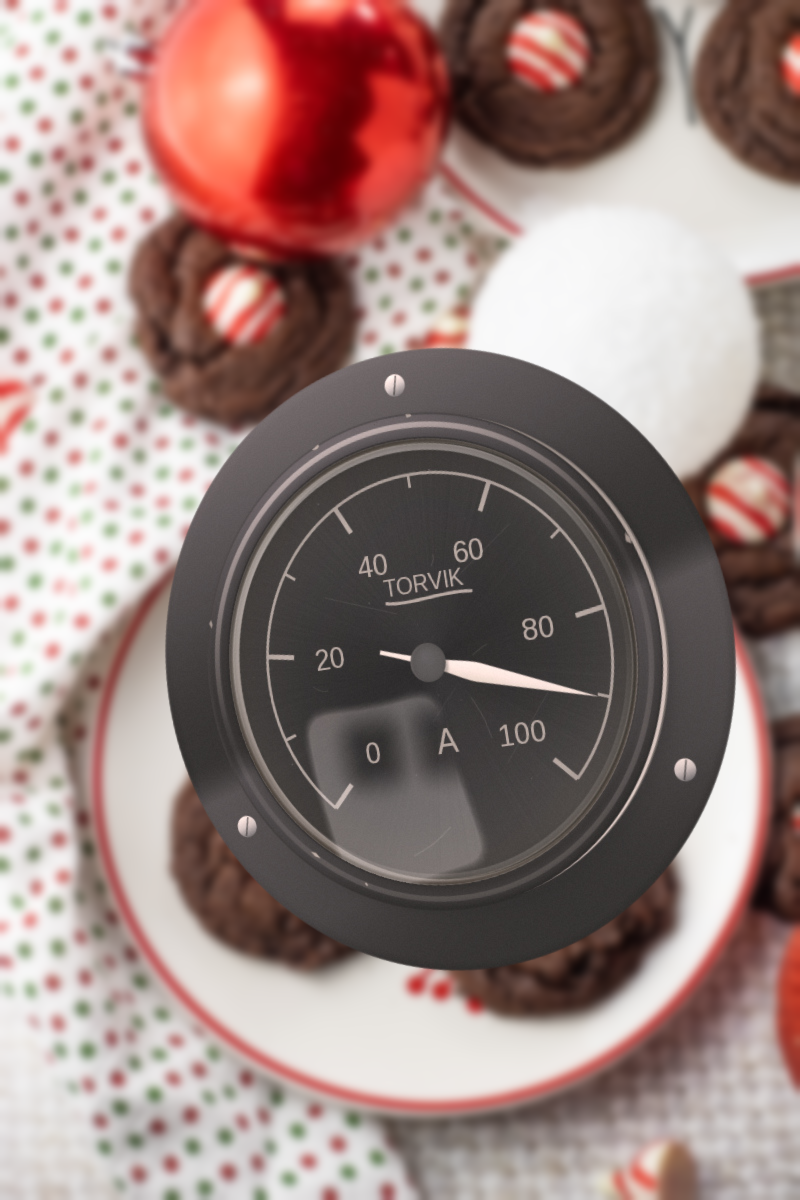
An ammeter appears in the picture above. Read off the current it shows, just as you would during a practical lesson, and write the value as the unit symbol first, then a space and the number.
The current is A 90
